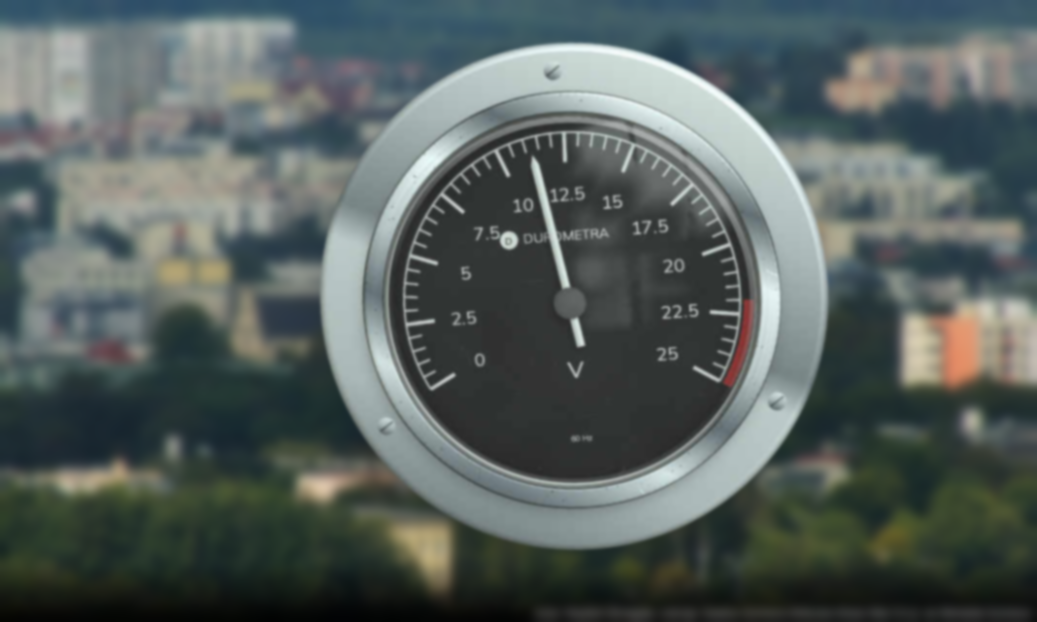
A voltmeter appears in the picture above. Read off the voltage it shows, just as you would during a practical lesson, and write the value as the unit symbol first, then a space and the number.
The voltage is V 11.25
